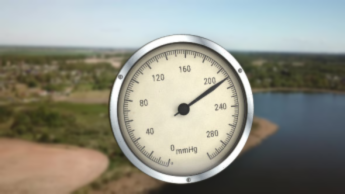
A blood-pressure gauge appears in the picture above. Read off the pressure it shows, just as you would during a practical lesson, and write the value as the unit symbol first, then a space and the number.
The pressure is mmHg 210
